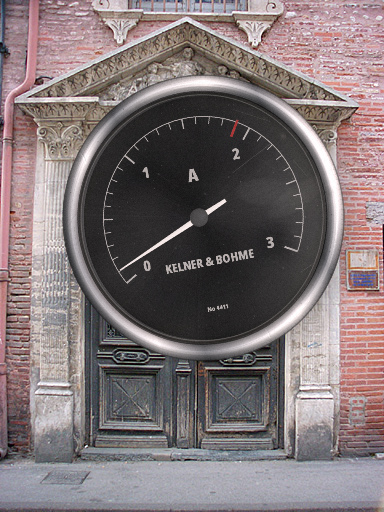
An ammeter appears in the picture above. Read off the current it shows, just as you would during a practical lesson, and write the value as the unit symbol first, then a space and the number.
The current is A 0.1
